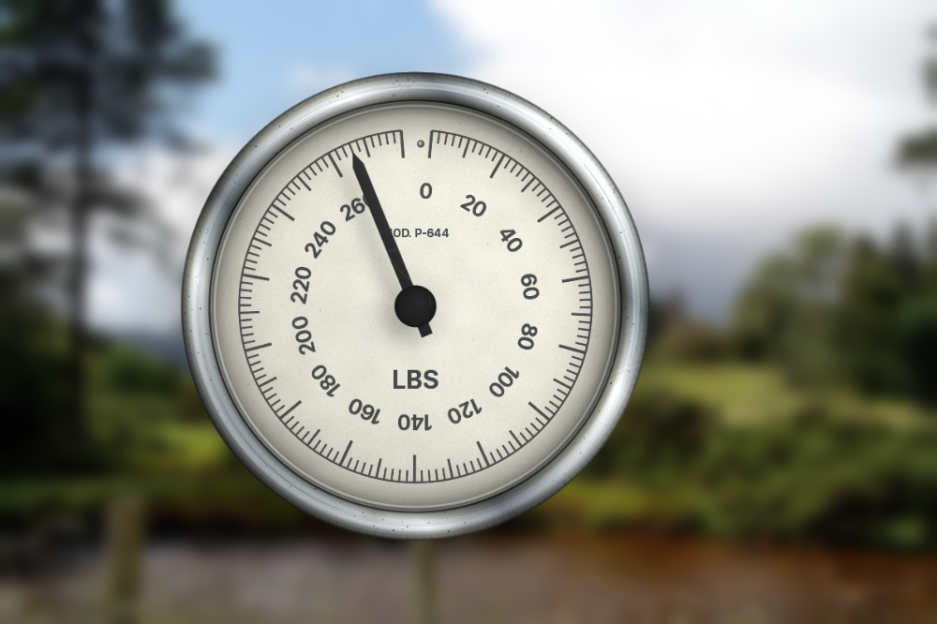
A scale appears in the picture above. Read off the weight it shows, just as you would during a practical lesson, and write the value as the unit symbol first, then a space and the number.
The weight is lb 266
